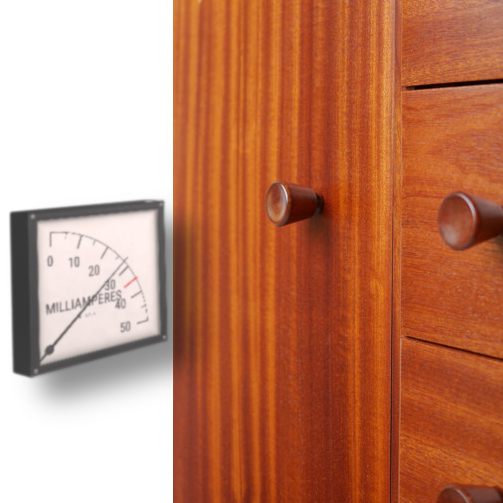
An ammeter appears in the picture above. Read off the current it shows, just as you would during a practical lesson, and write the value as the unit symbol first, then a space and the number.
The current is mA 27.5
